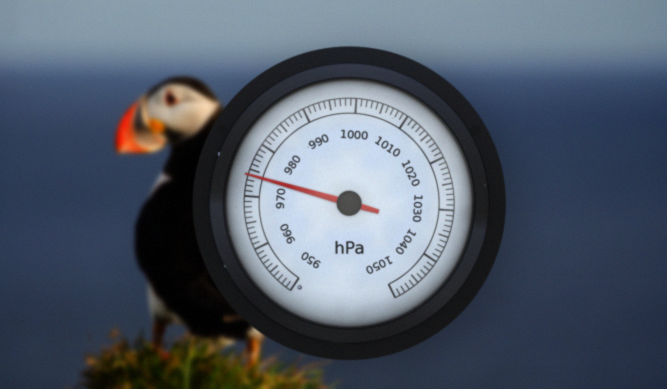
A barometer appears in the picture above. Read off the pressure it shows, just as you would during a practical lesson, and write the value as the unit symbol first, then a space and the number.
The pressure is hPa 974
